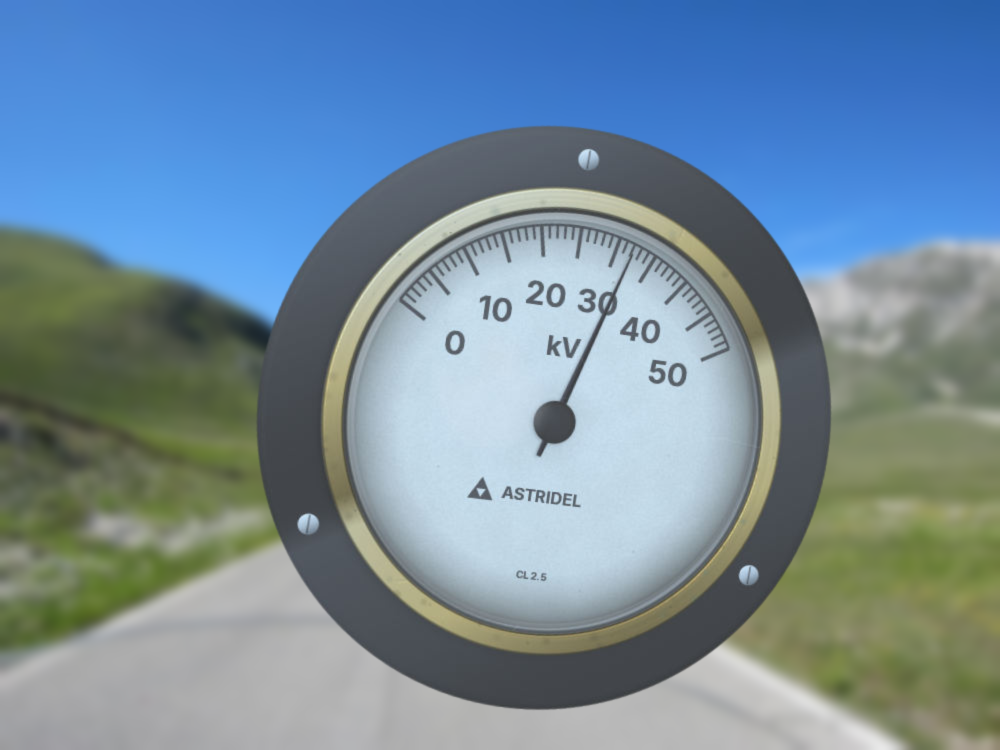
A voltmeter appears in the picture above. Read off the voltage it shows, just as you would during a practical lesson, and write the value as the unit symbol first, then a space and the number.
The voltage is kV 32
